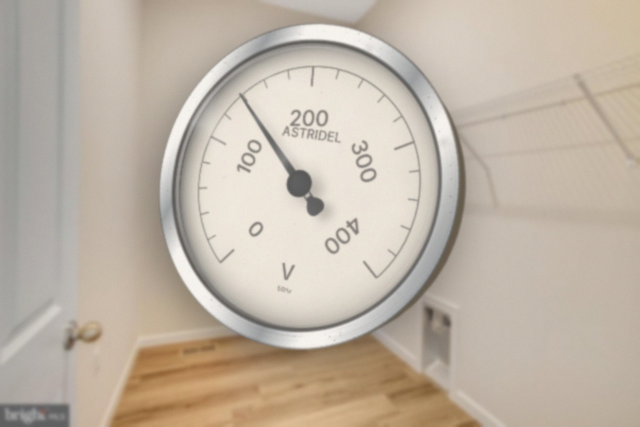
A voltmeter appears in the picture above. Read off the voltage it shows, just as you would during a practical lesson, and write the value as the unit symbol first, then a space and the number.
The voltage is V 140
